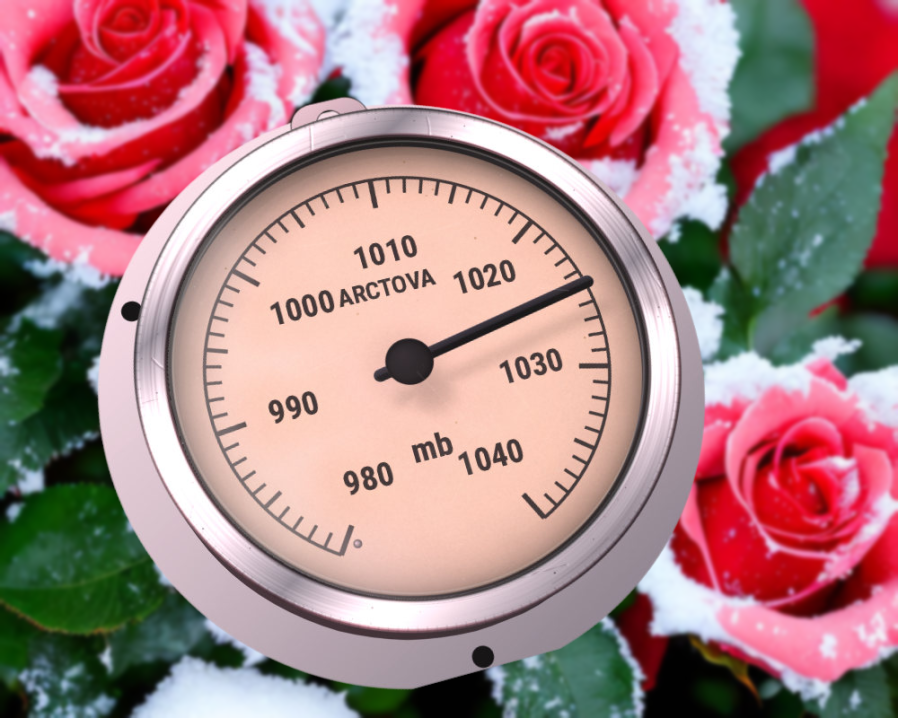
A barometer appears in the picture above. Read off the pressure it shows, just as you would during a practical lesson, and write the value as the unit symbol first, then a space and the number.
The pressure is mbar 1025
